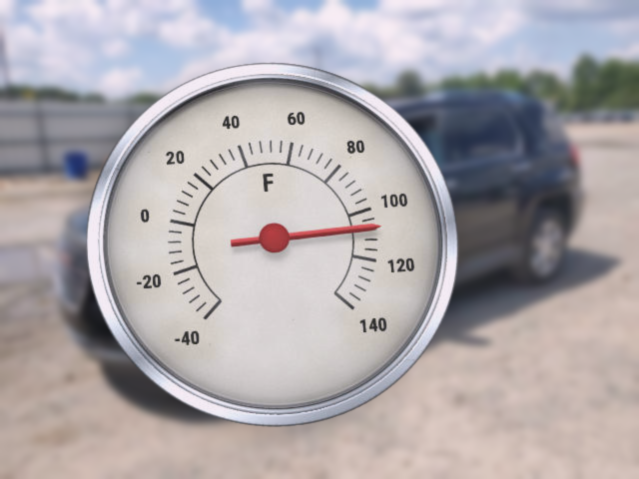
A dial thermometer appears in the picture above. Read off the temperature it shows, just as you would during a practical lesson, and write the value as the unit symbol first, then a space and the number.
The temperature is °F 108
